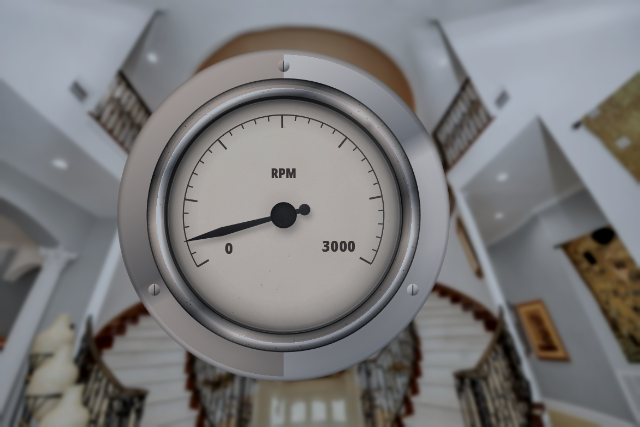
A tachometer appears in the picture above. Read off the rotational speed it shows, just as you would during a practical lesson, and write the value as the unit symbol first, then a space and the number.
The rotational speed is rpm 200
